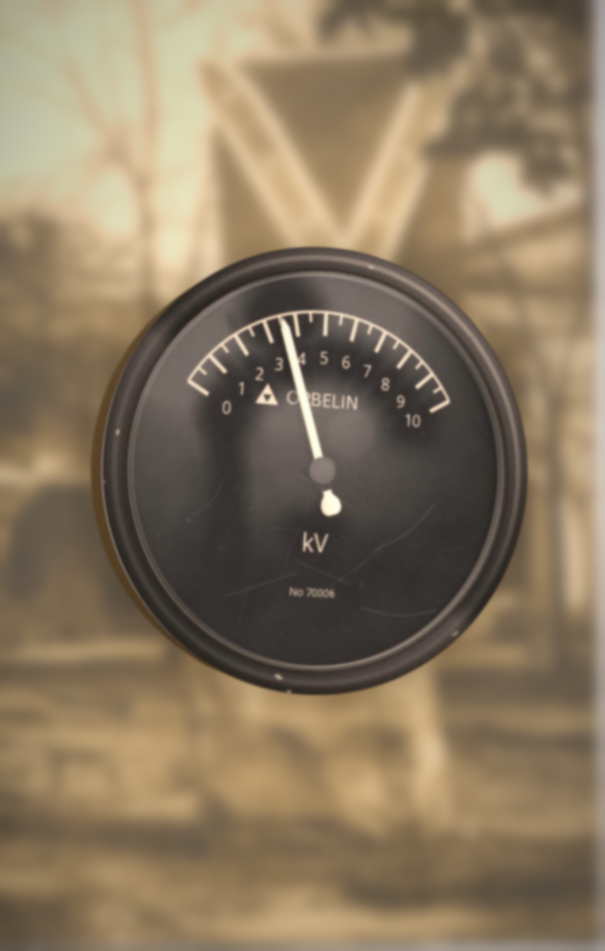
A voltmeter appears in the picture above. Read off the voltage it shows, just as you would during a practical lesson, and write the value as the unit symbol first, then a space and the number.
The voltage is kV 3.5
